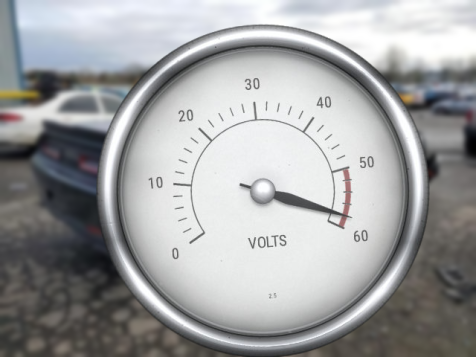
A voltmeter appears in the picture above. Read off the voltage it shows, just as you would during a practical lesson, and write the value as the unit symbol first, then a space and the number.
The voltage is V 58
